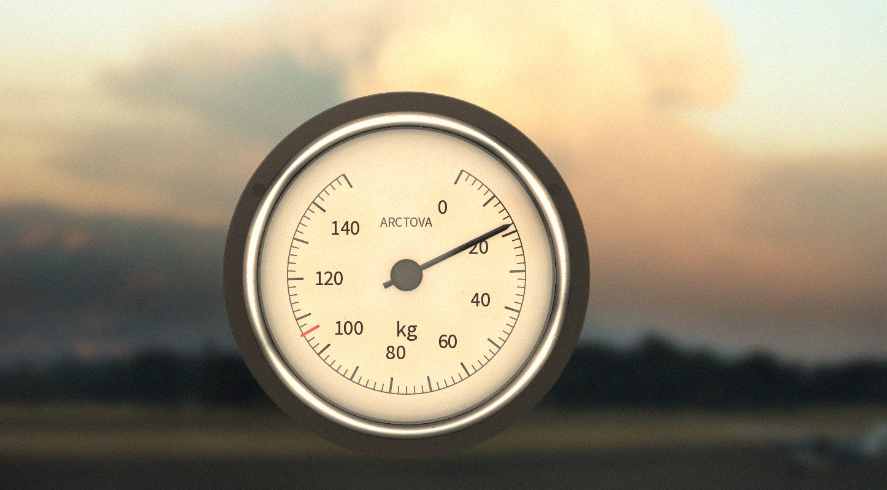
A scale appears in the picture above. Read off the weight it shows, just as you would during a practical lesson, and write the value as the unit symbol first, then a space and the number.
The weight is kg 18
